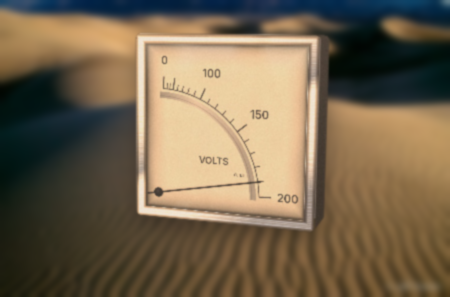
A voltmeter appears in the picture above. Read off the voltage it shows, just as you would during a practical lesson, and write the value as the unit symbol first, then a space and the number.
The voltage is V 190
